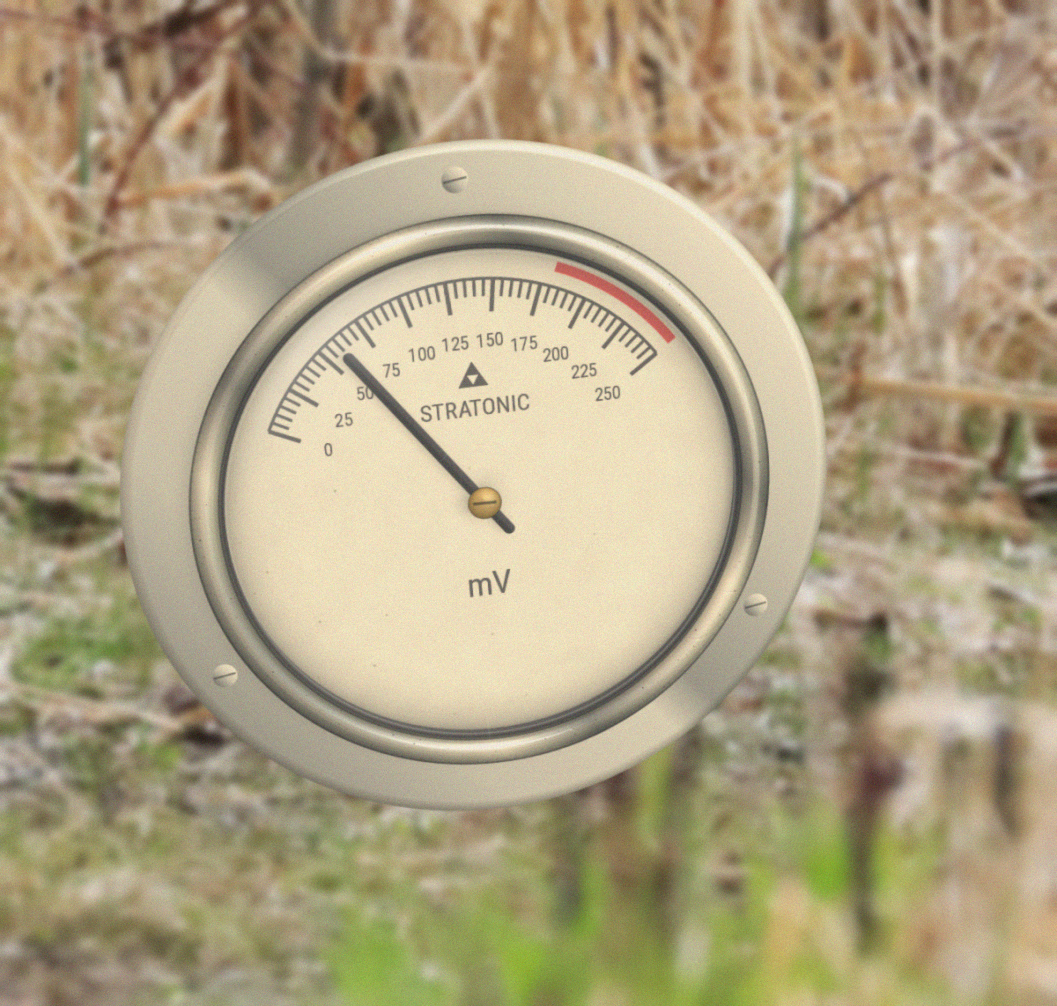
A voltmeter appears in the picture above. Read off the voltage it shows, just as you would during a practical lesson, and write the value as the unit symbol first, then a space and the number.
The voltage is mV 60
